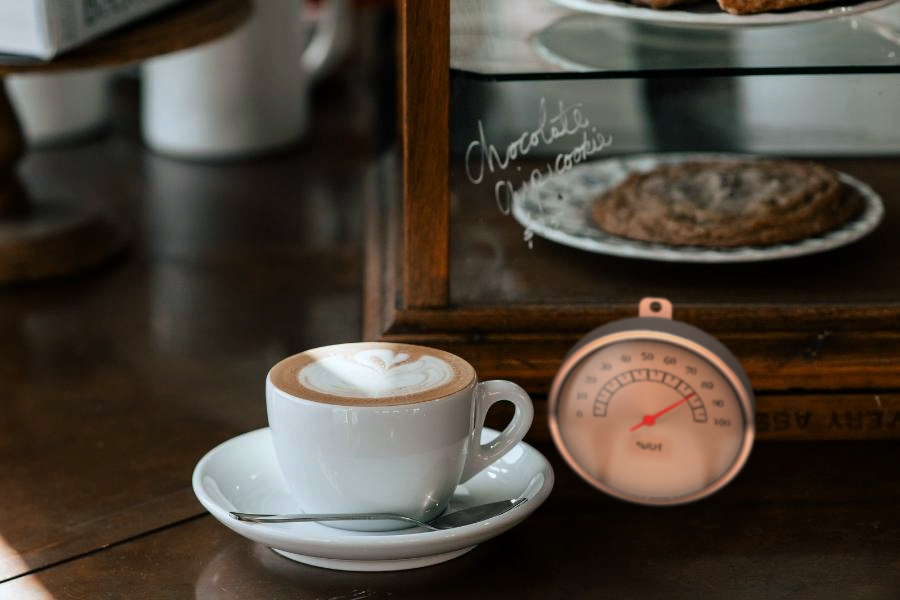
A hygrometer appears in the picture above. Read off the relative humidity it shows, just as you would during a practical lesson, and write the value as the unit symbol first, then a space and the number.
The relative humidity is % 80
